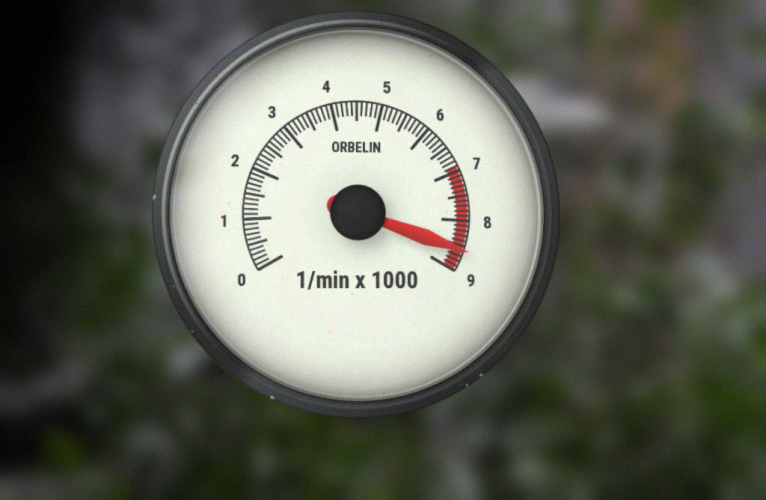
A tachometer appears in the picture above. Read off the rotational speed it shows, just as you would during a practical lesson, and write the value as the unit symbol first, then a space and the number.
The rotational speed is rpm 8600
